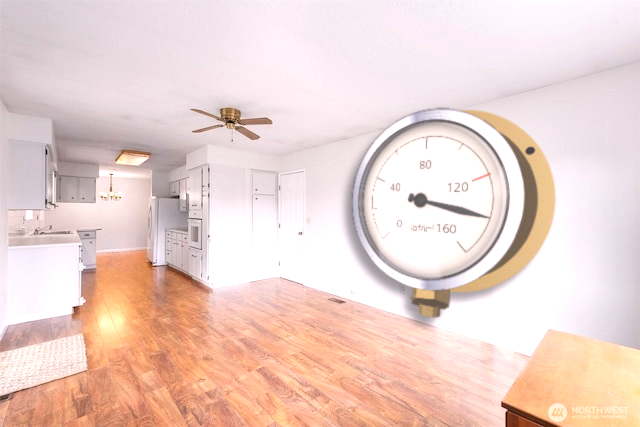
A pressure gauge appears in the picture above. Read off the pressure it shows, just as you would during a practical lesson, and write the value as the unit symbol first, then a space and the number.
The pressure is psi 140
